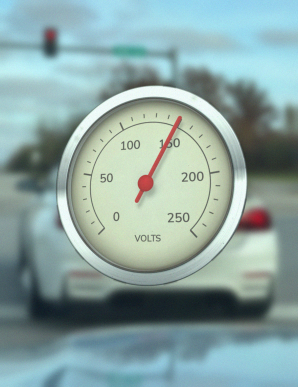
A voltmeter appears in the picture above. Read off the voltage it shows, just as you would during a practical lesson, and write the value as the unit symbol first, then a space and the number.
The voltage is V 150
